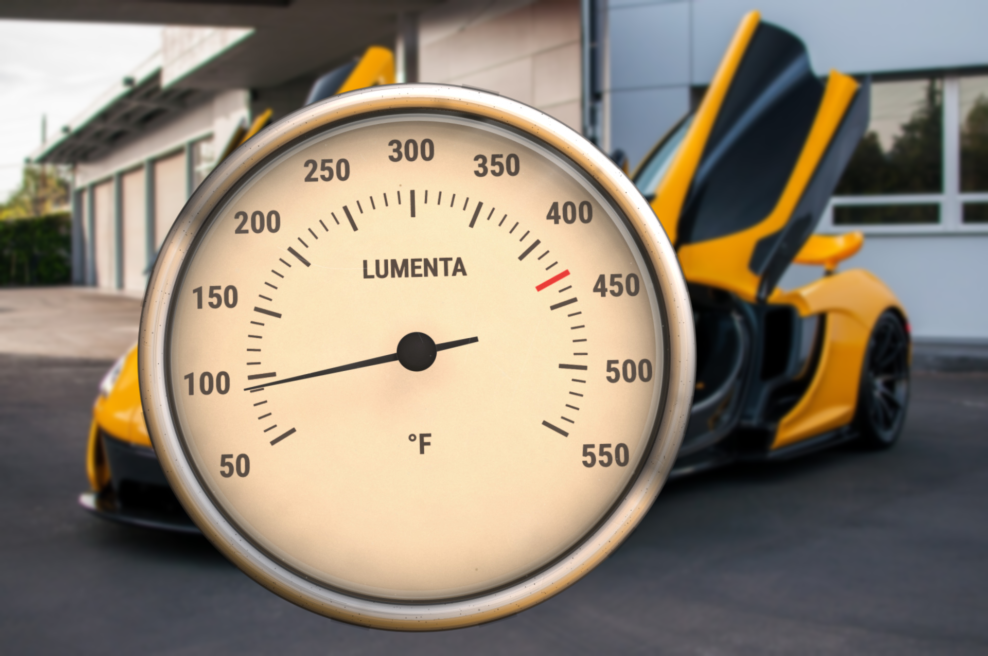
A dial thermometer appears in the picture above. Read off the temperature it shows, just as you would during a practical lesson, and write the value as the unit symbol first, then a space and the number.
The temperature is °F 90
